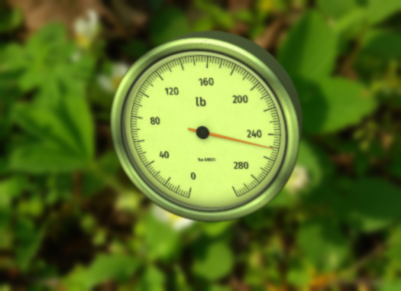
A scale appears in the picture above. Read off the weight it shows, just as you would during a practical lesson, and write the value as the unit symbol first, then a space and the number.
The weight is lb 250
